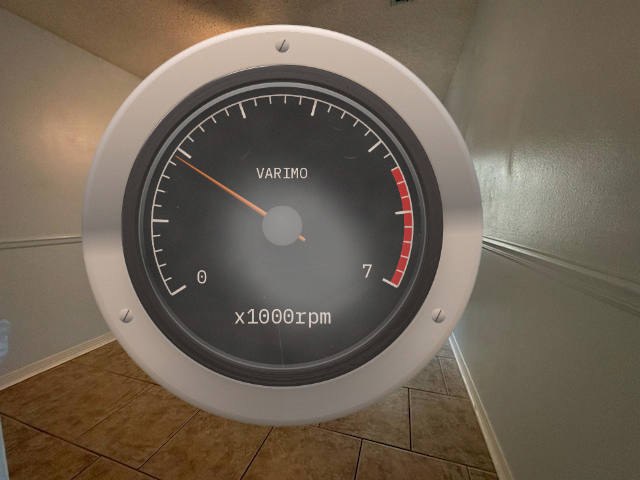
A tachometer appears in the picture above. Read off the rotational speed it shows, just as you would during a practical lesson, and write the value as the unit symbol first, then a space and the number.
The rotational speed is rpm 1900
